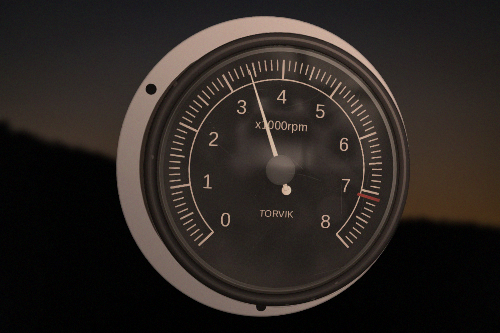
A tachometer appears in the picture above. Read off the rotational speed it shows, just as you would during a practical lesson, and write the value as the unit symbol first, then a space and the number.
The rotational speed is rpm 3400
